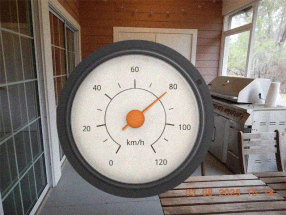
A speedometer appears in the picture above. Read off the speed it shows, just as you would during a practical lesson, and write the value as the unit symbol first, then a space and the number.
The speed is km/h 80
